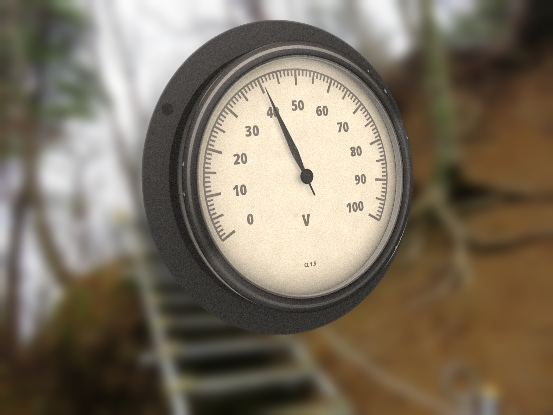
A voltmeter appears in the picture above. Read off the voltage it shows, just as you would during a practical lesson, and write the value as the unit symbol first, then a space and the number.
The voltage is V 40
